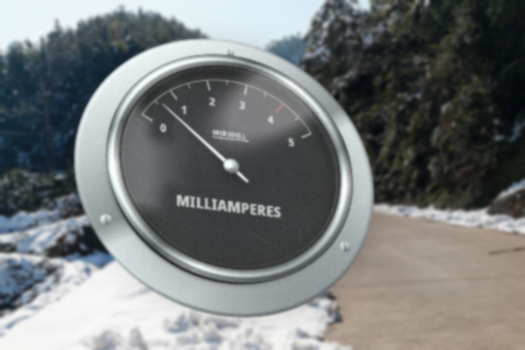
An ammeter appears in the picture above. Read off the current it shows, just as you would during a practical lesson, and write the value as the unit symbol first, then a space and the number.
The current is mA 0.5
